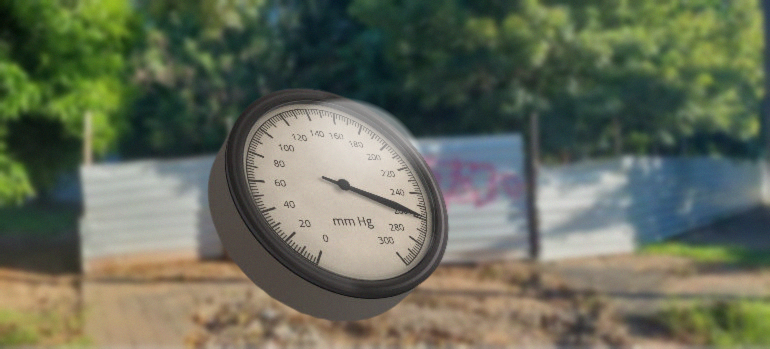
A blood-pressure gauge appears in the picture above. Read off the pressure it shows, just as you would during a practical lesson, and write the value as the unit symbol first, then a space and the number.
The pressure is mmHg 260
